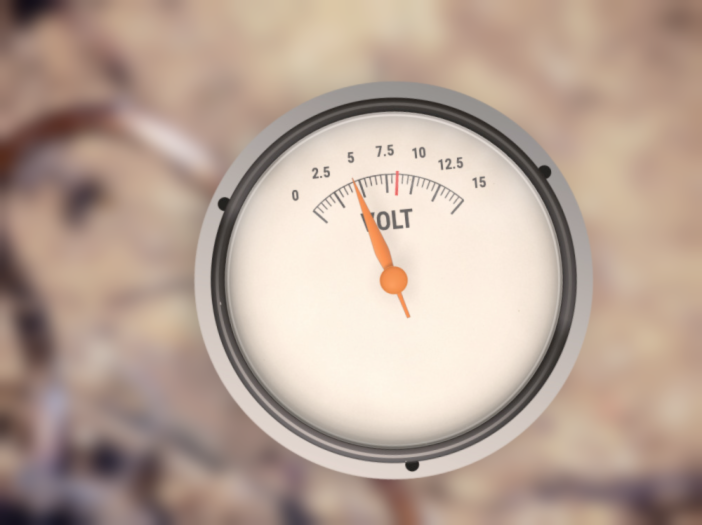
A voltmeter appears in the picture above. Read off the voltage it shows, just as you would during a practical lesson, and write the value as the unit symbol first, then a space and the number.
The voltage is V 4.5
